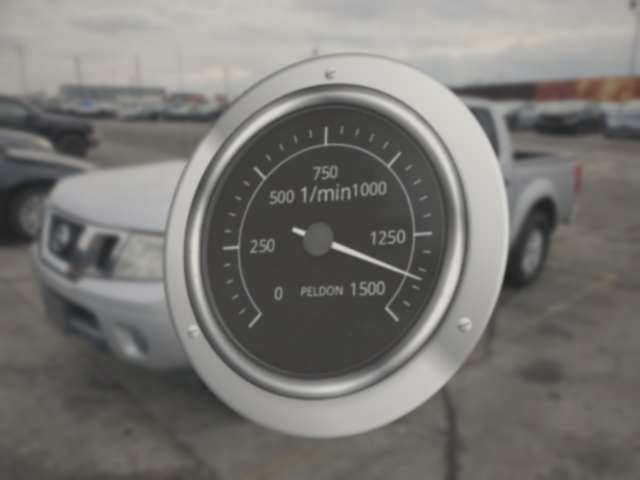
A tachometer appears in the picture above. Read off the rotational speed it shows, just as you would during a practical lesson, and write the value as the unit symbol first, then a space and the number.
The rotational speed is rpm 1375
